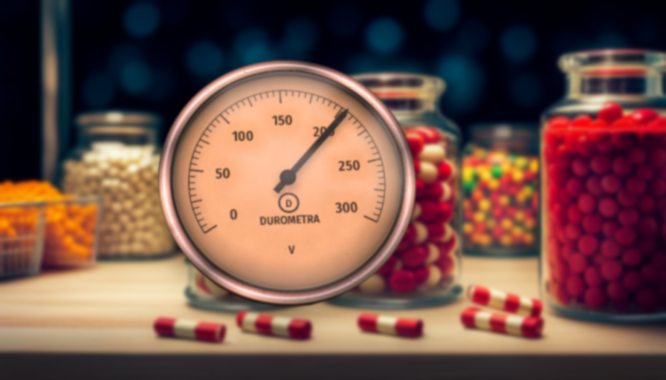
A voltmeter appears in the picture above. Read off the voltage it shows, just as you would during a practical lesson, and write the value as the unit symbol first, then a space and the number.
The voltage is V 205
